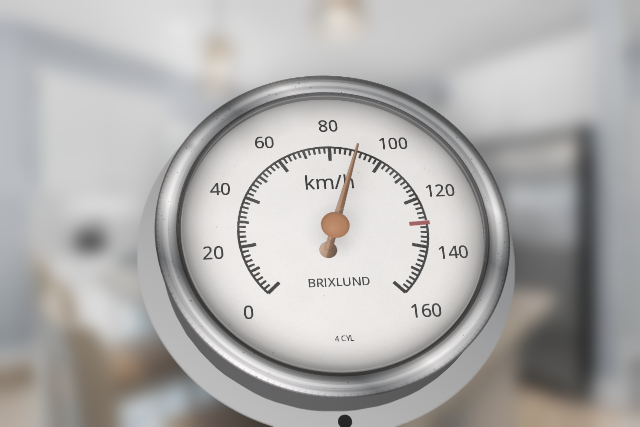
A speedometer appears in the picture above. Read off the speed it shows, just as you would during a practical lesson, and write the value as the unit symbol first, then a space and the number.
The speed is km/h 90
